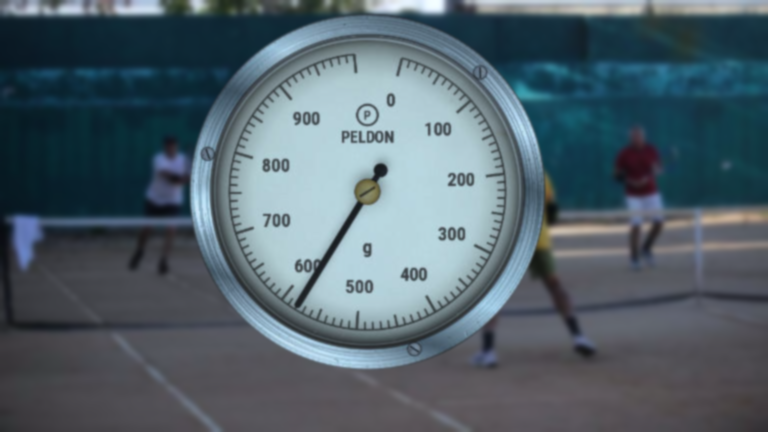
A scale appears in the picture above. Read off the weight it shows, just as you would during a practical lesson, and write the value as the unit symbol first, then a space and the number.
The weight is g 580
